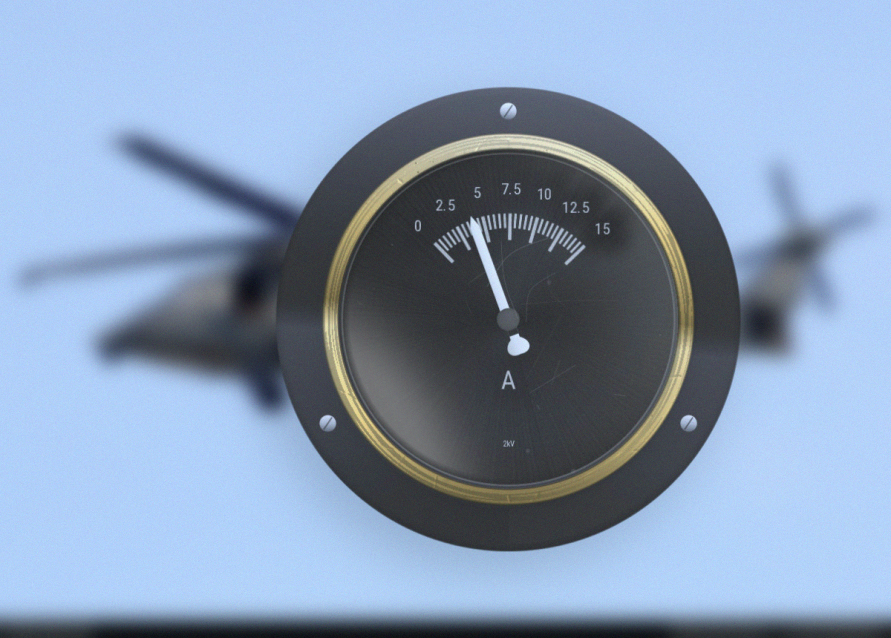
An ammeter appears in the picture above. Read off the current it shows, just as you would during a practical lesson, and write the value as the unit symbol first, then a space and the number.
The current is A 4
